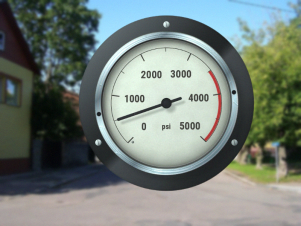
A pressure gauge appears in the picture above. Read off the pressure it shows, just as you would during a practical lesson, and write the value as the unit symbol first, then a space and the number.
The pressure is psi 500
